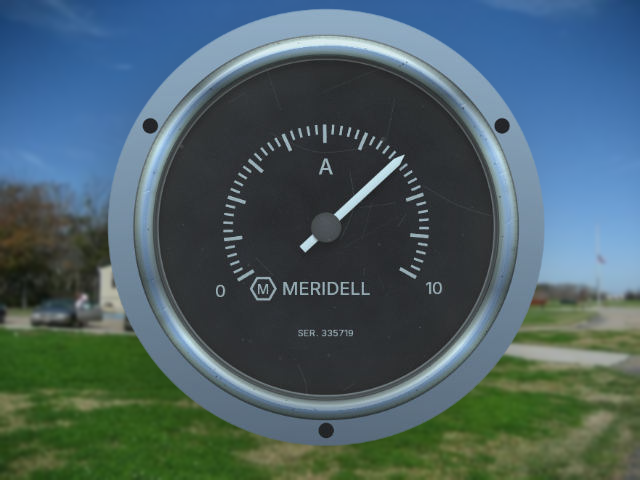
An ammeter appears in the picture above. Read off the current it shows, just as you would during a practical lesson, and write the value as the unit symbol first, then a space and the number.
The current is A 7
